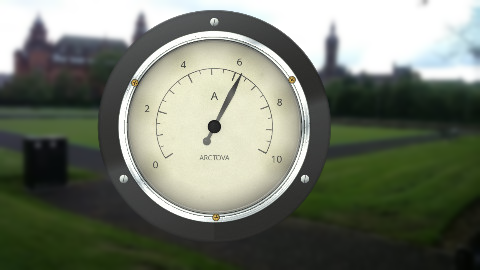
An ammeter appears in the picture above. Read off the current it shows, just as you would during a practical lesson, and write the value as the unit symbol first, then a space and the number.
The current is A 6.25
